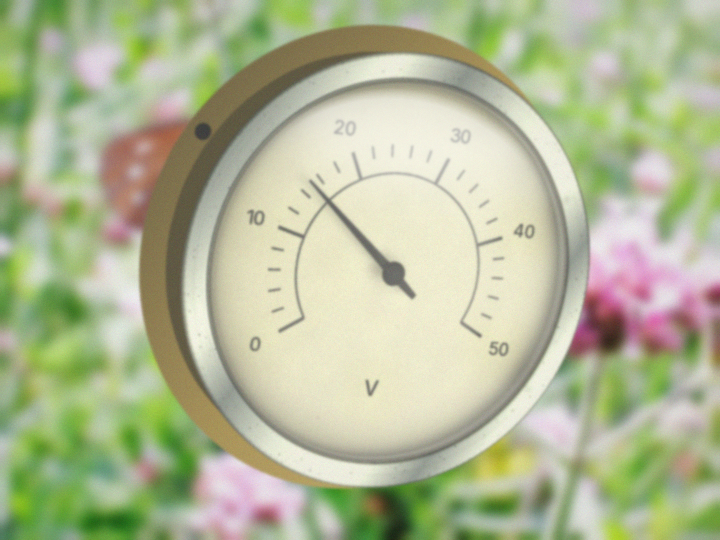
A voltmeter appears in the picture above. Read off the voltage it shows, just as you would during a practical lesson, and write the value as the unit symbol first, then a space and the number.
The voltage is V 15
